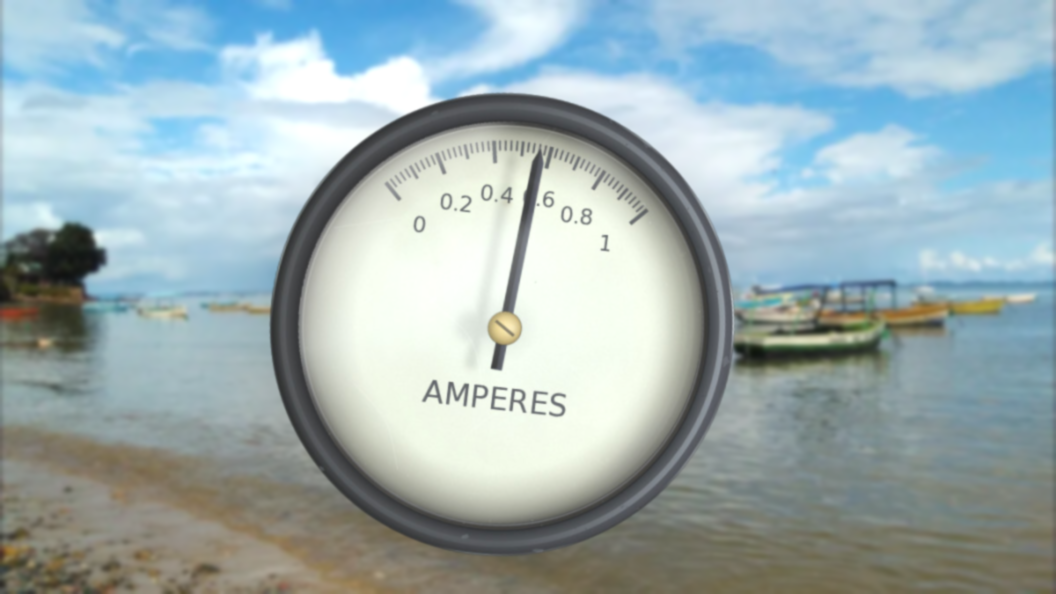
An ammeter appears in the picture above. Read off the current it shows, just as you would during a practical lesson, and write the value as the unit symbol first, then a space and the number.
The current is A 0.56
